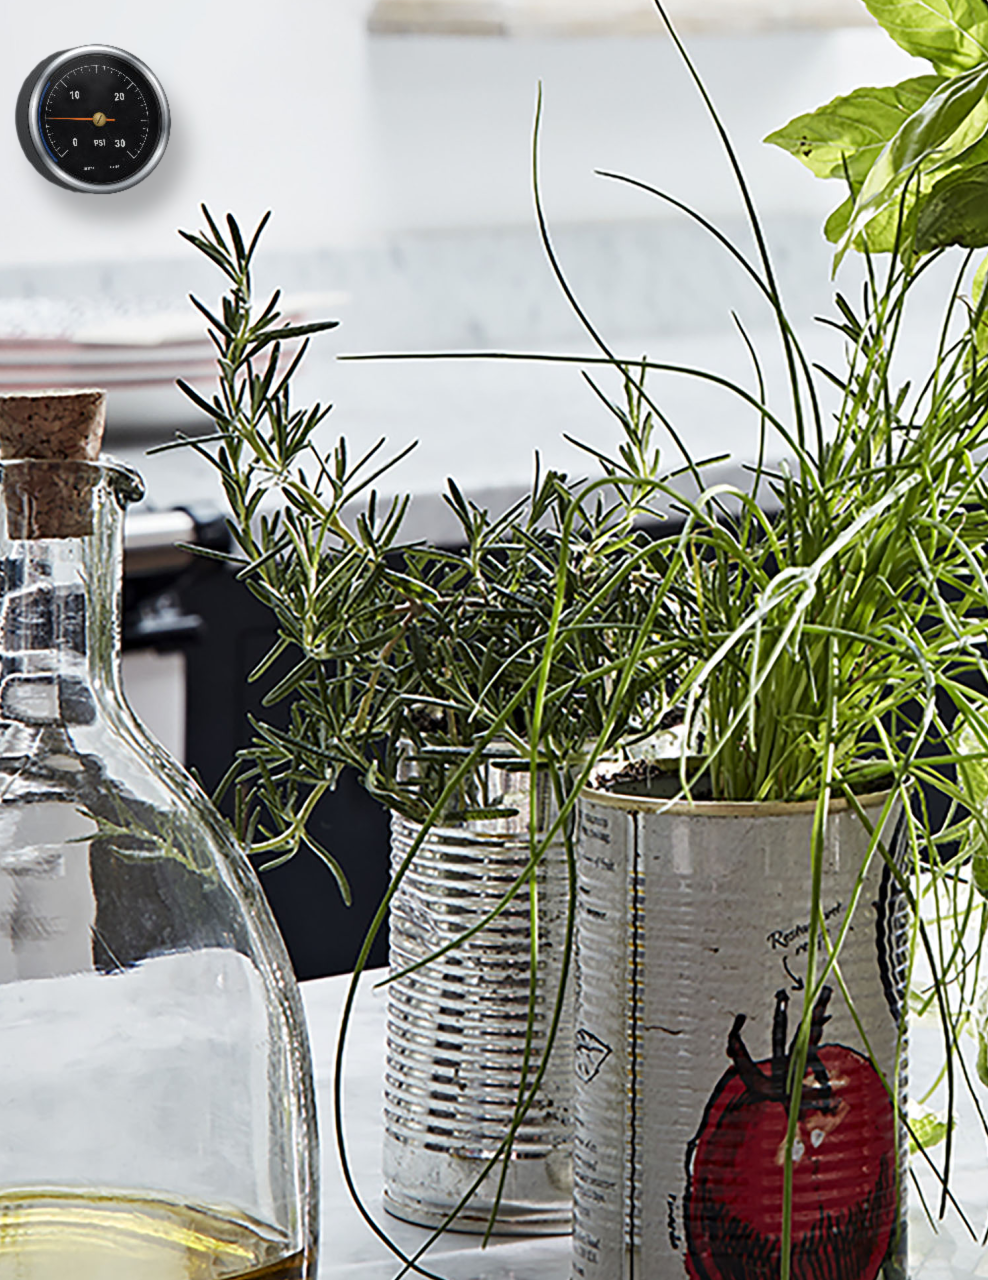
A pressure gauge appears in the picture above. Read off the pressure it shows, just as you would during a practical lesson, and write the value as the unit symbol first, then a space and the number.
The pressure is psi 5
